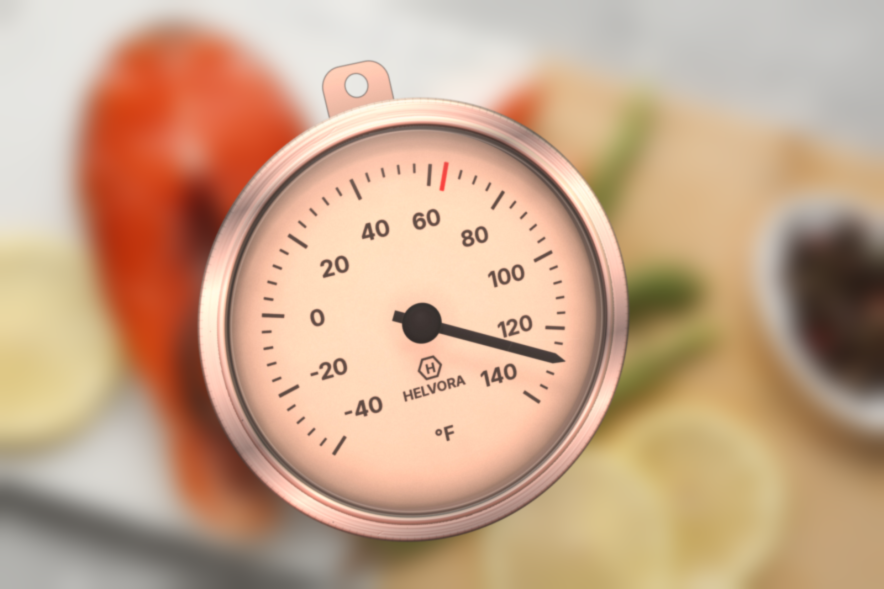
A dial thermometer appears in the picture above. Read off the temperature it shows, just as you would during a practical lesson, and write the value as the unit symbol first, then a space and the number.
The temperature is °F 128
